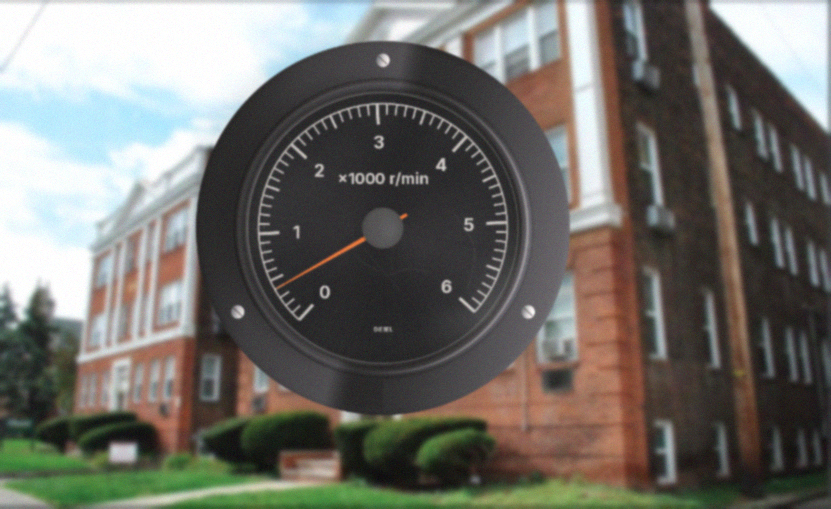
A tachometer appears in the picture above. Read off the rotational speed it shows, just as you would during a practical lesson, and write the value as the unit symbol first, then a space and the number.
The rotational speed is rpm 400
